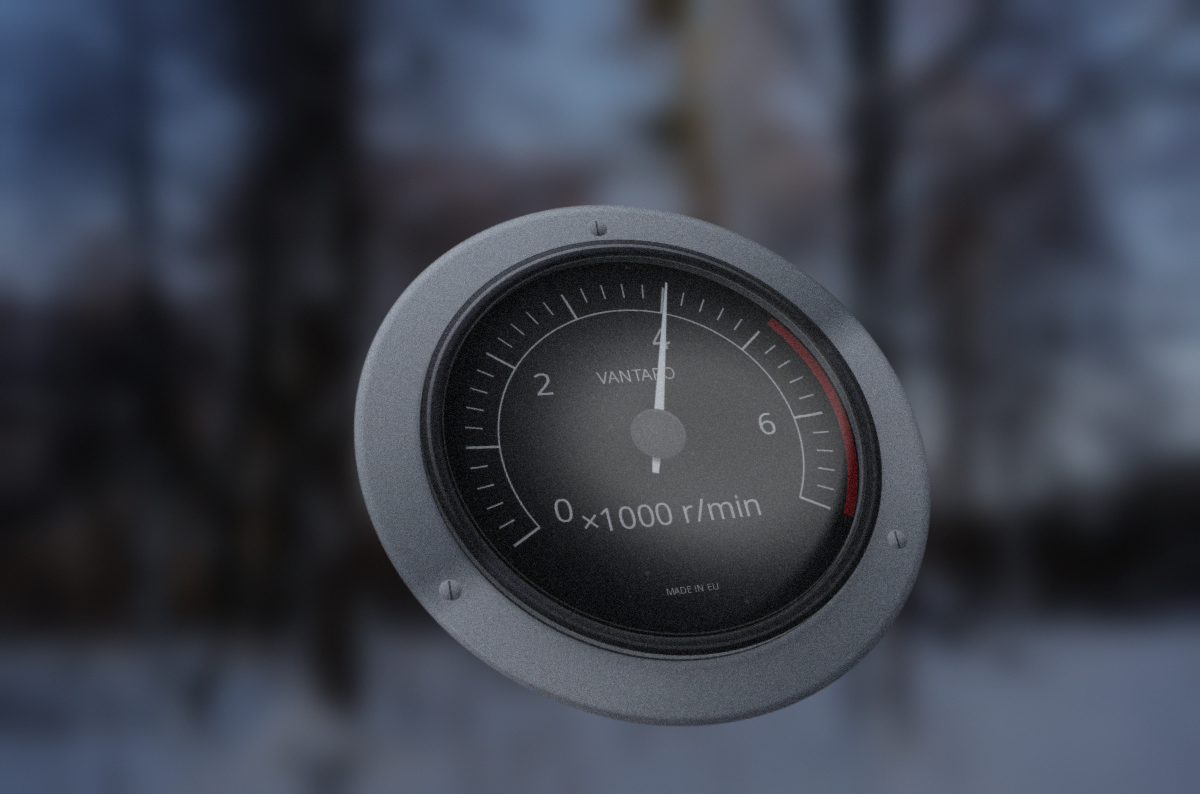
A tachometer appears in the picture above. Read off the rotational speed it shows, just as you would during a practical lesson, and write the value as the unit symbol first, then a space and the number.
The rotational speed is rpm 4000
